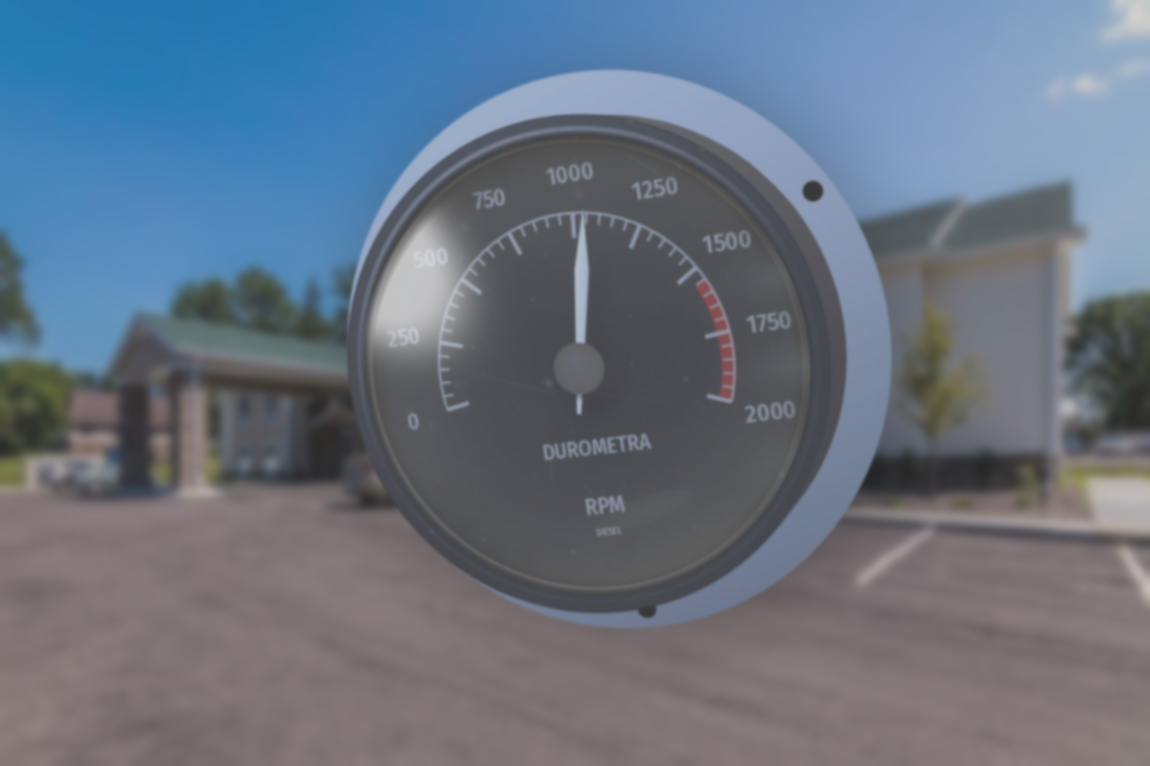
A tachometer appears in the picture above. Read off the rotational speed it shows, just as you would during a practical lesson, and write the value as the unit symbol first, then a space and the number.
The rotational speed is rpm 1050
